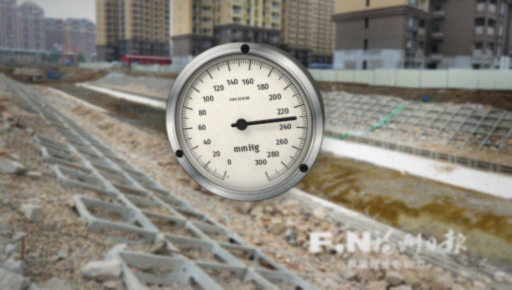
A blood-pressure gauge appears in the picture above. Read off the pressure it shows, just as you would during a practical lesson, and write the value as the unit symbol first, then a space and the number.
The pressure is mmHg 230
